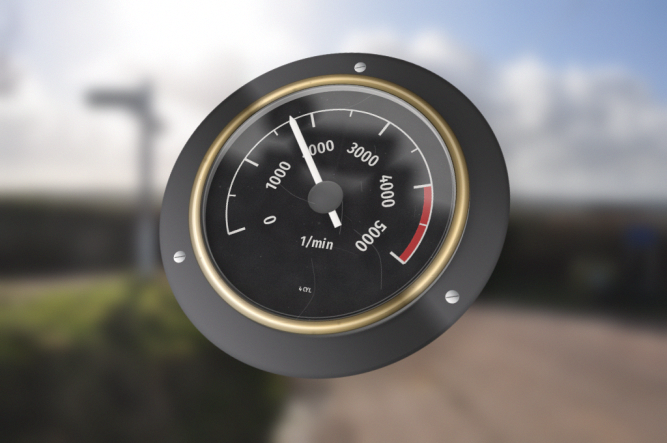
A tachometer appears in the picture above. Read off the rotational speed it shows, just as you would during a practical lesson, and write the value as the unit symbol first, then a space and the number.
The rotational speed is rpm 1750
